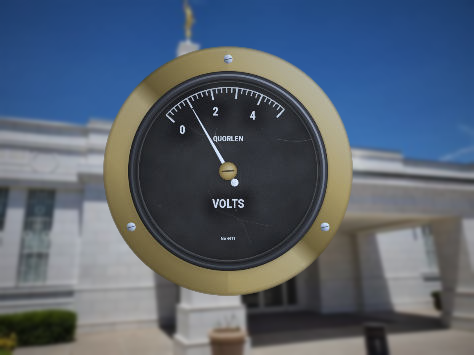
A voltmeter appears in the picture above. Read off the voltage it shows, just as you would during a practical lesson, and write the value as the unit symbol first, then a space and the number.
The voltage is V 1
